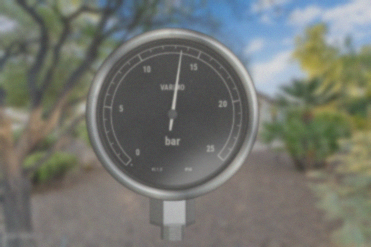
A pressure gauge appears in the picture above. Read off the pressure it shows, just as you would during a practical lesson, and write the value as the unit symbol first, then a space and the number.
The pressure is bar 13.5
